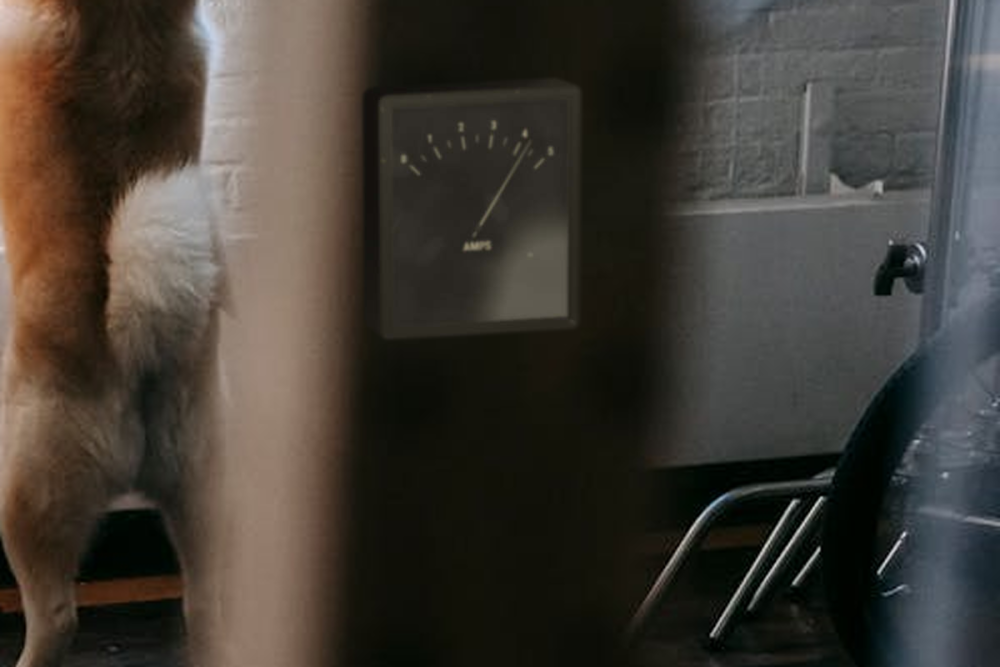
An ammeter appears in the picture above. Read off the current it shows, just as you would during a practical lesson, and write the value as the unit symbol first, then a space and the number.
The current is A 4.25
